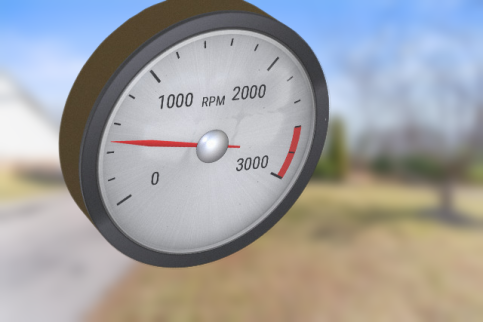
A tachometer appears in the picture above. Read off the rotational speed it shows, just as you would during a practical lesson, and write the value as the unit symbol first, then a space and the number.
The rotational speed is rpm 500
